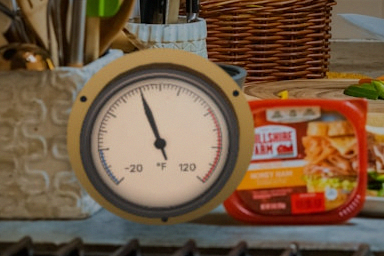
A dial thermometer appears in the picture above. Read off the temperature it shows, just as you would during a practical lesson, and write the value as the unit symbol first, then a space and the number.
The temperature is °F 40
